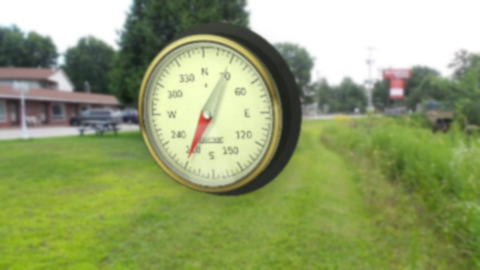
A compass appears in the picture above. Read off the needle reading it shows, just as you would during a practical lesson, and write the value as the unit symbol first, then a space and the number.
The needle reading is ° 210
